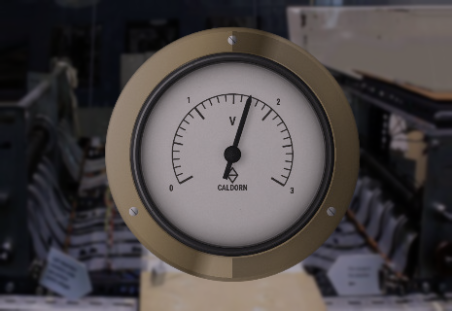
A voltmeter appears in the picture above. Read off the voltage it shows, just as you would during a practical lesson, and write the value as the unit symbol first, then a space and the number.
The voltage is V 1.7
